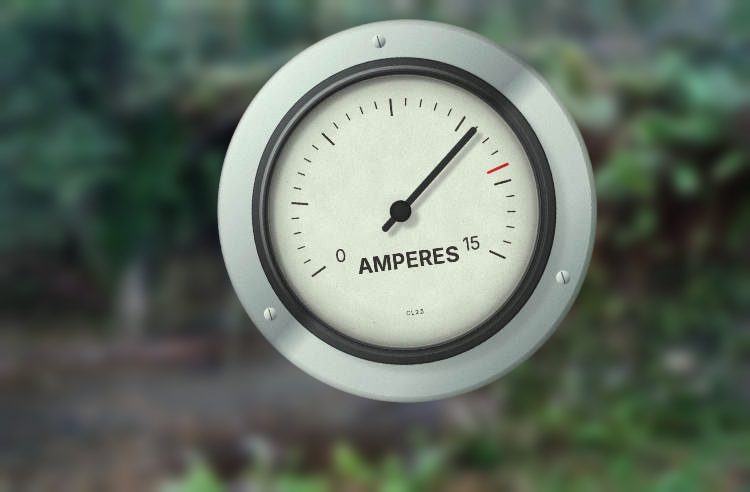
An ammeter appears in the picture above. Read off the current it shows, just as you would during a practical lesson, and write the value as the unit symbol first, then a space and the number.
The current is A 10.5
